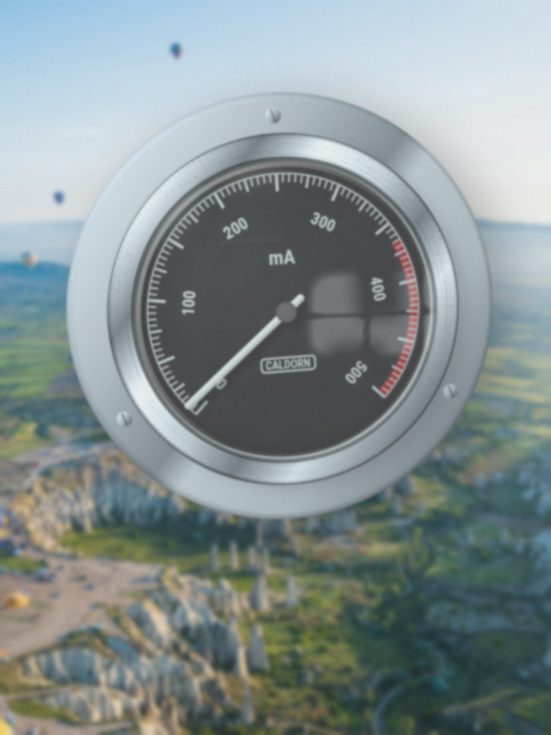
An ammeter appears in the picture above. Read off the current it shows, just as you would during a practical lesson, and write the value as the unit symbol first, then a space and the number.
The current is mA 10
